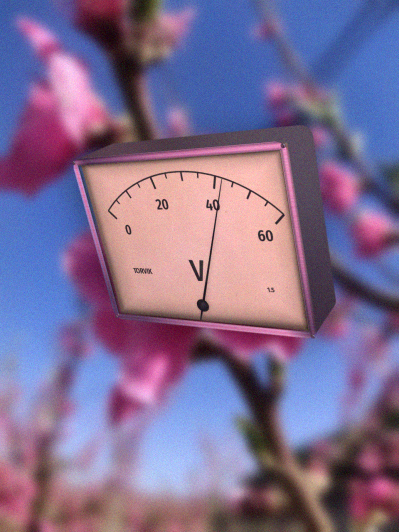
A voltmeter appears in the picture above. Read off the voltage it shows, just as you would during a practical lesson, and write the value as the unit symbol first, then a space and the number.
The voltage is V 42.5
